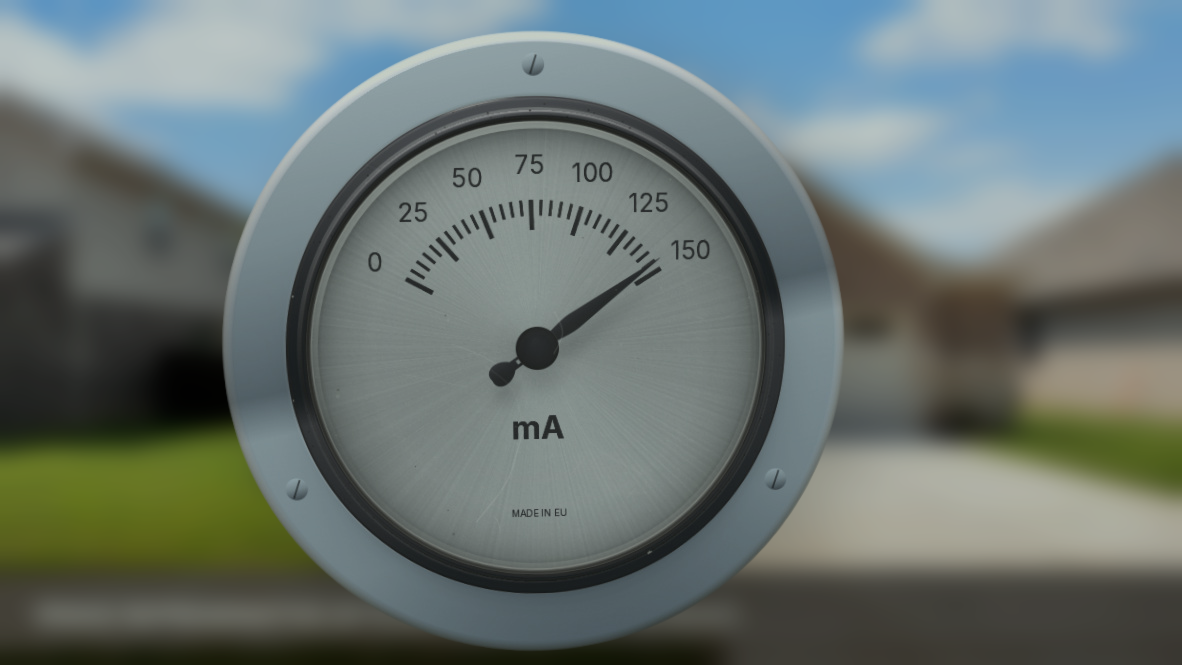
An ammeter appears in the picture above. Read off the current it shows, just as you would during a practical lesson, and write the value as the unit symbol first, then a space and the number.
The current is mA 145
